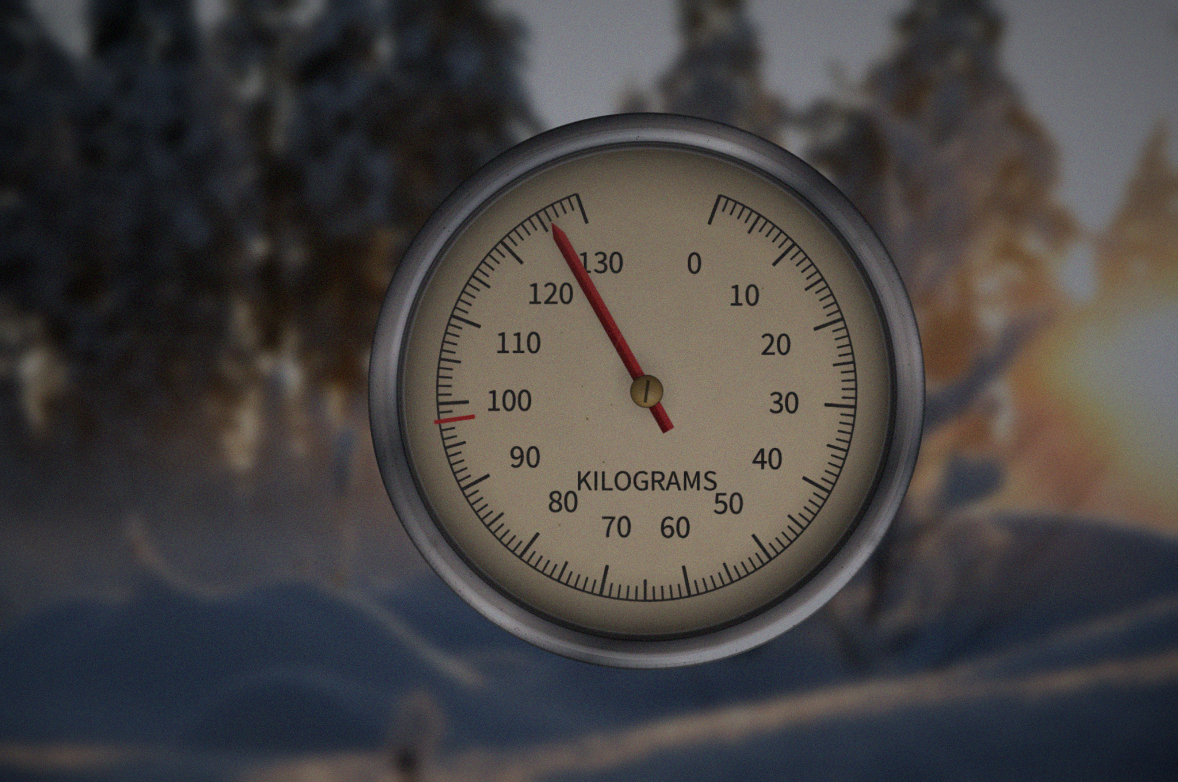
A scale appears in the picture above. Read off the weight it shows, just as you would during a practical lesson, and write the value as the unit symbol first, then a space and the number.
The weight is kg 126
